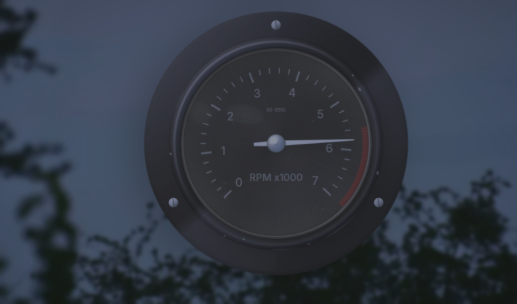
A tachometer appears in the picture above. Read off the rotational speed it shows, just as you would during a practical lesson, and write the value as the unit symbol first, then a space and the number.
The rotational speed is rpm 5800
